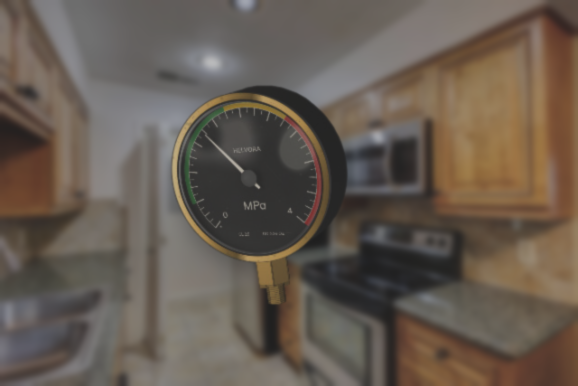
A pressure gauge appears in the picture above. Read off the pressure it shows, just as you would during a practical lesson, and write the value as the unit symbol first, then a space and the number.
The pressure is MPa 1.4
